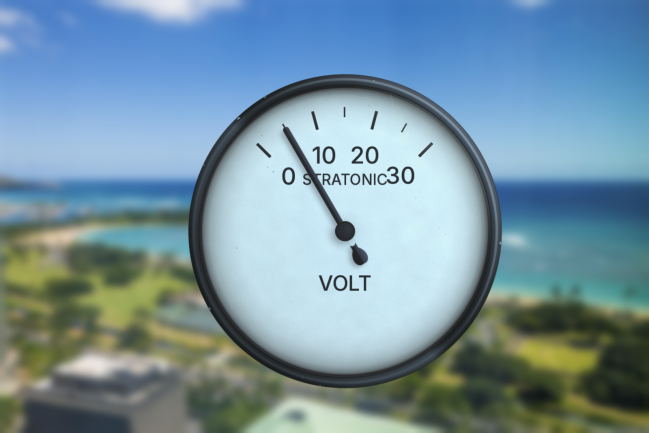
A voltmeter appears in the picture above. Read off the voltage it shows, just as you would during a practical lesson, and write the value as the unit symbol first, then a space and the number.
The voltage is V 5
